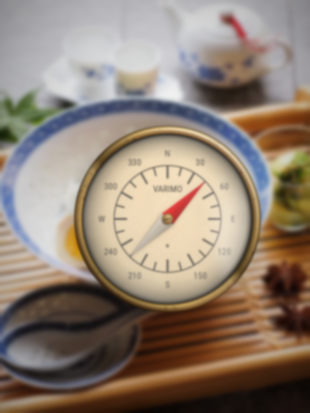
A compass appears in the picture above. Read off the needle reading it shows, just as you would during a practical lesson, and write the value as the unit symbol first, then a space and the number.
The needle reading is ° 45
